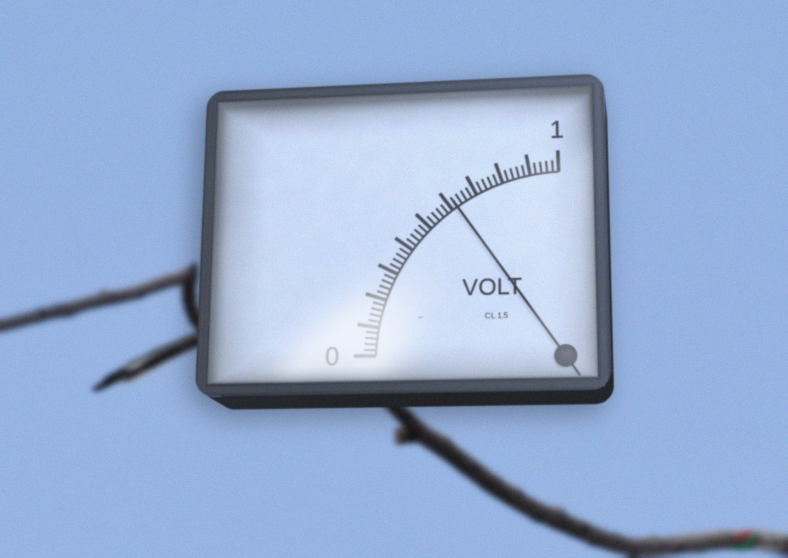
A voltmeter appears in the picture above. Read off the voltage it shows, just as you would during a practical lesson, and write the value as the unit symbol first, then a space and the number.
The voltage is V 0.62
